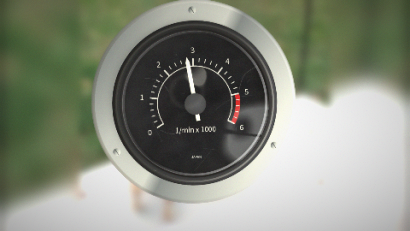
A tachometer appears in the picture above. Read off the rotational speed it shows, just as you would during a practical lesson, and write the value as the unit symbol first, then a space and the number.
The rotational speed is rpm 2800
